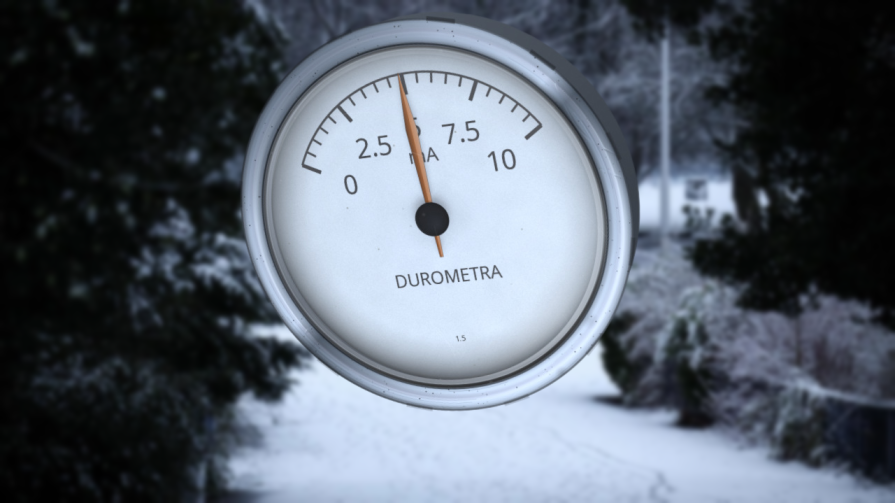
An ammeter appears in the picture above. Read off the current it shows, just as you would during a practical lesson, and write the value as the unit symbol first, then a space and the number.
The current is mA 5
